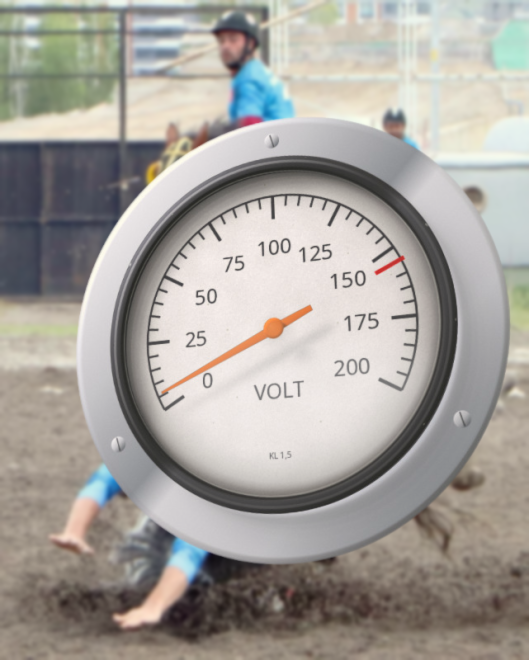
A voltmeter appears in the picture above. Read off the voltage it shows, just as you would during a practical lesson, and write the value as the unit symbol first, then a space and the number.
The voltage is V 5
